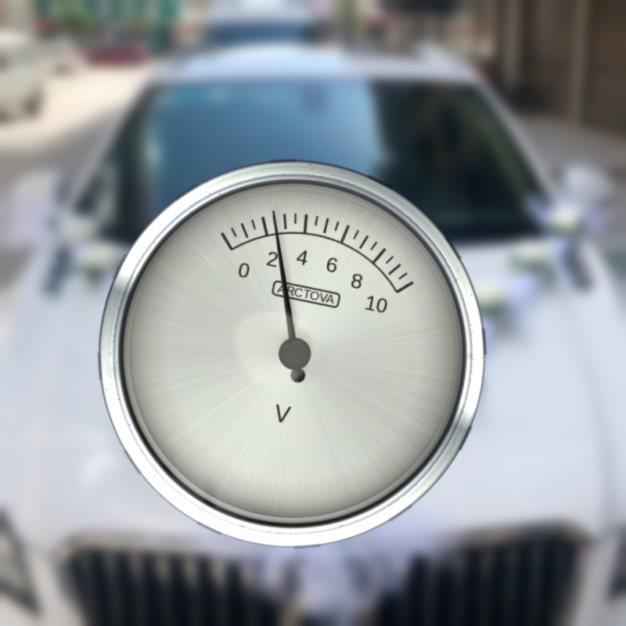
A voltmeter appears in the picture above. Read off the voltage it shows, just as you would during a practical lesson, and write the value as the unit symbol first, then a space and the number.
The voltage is V 2.5
